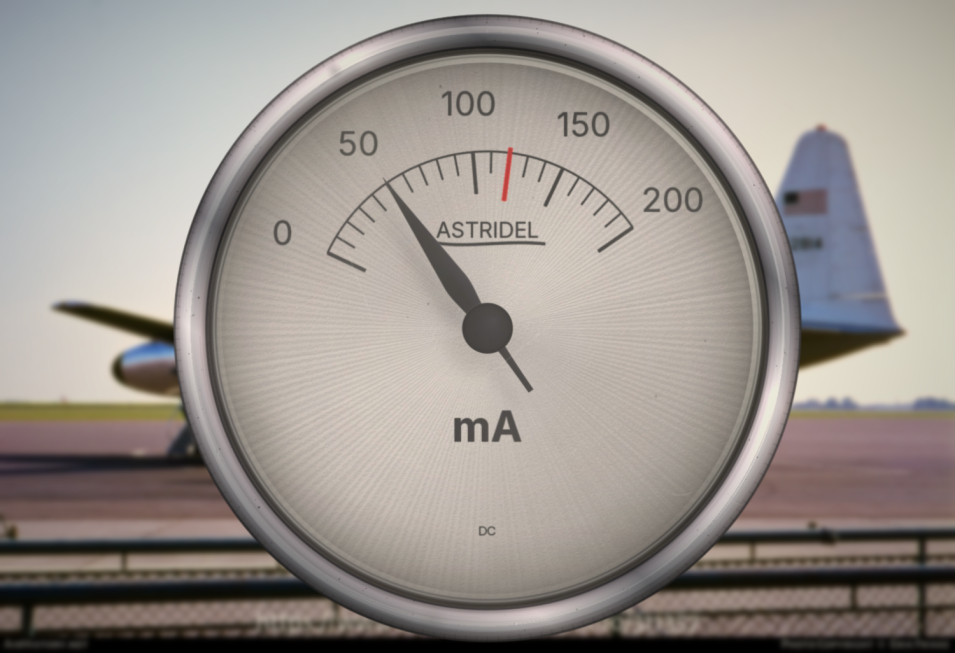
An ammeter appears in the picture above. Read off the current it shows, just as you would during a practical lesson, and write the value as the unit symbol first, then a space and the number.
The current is mA 50
